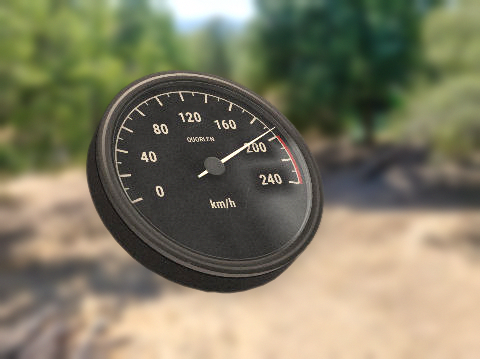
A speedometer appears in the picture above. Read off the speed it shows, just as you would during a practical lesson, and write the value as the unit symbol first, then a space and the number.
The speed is km/h 195
